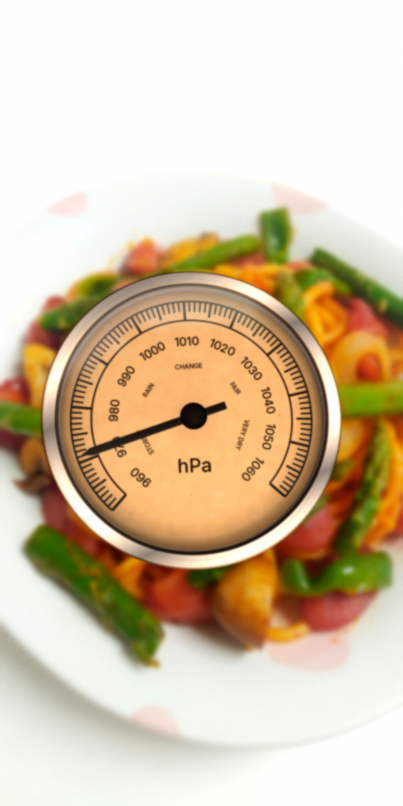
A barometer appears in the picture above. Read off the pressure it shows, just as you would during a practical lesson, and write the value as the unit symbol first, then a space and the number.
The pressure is hPa 971
